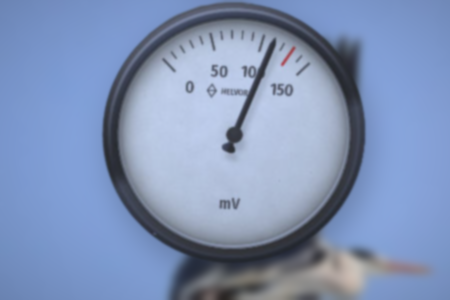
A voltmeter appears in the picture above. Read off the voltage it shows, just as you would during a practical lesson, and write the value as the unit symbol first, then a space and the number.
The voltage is mV 110
